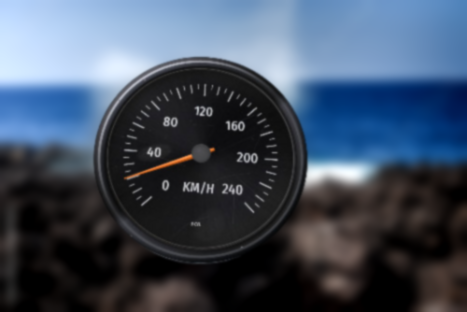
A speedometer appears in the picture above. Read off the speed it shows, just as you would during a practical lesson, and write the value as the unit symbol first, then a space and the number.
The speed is km/h 20
